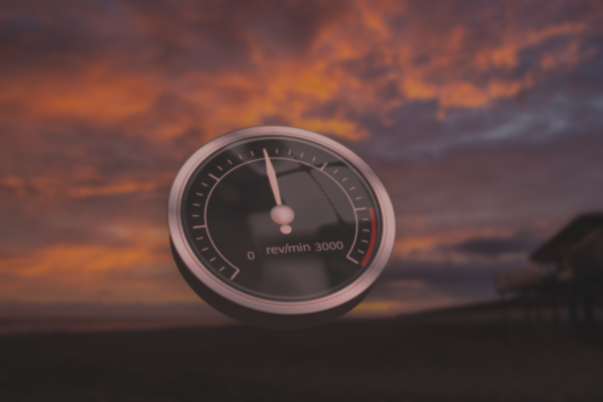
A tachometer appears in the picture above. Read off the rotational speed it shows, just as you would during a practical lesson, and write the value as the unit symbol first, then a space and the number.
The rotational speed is rpm 1500
